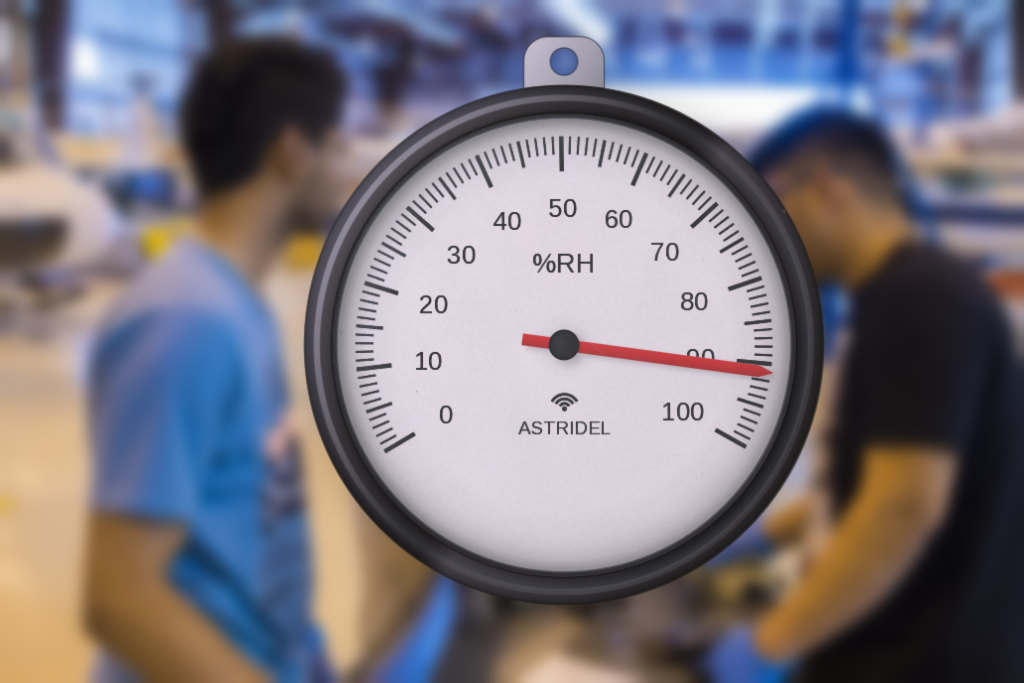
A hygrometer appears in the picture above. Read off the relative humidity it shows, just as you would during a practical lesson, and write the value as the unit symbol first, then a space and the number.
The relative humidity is % 91
